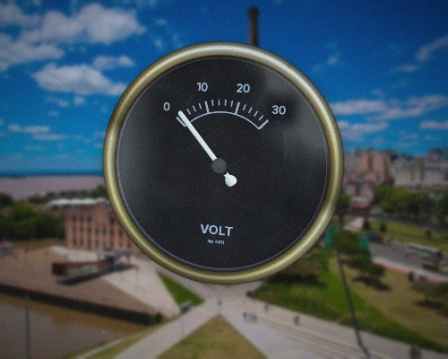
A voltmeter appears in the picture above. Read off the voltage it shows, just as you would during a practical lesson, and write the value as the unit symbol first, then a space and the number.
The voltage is V 2
